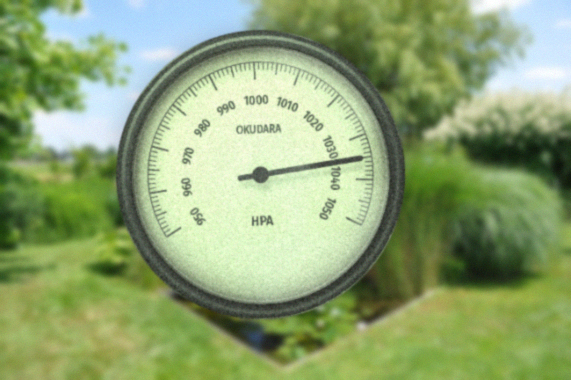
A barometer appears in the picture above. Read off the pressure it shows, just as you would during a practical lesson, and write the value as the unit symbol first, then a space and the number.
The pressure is hPa 1035
